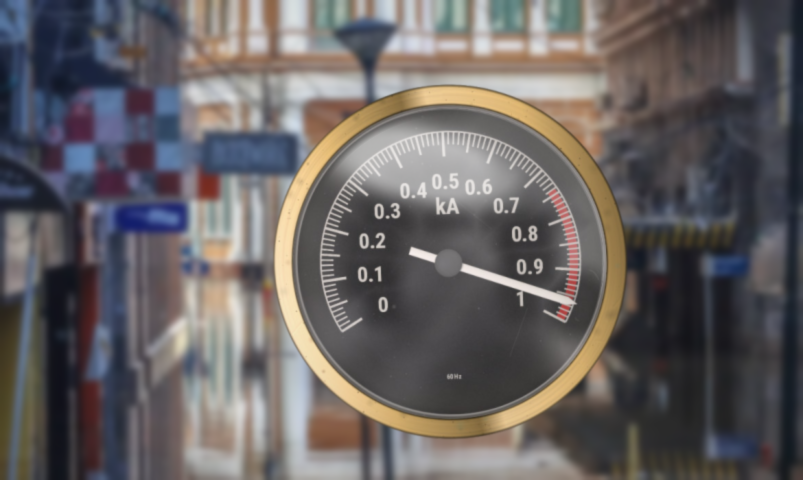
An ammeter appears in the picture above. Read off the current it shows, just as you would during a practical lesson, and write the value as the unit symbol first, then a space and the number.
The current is kA 0.96
